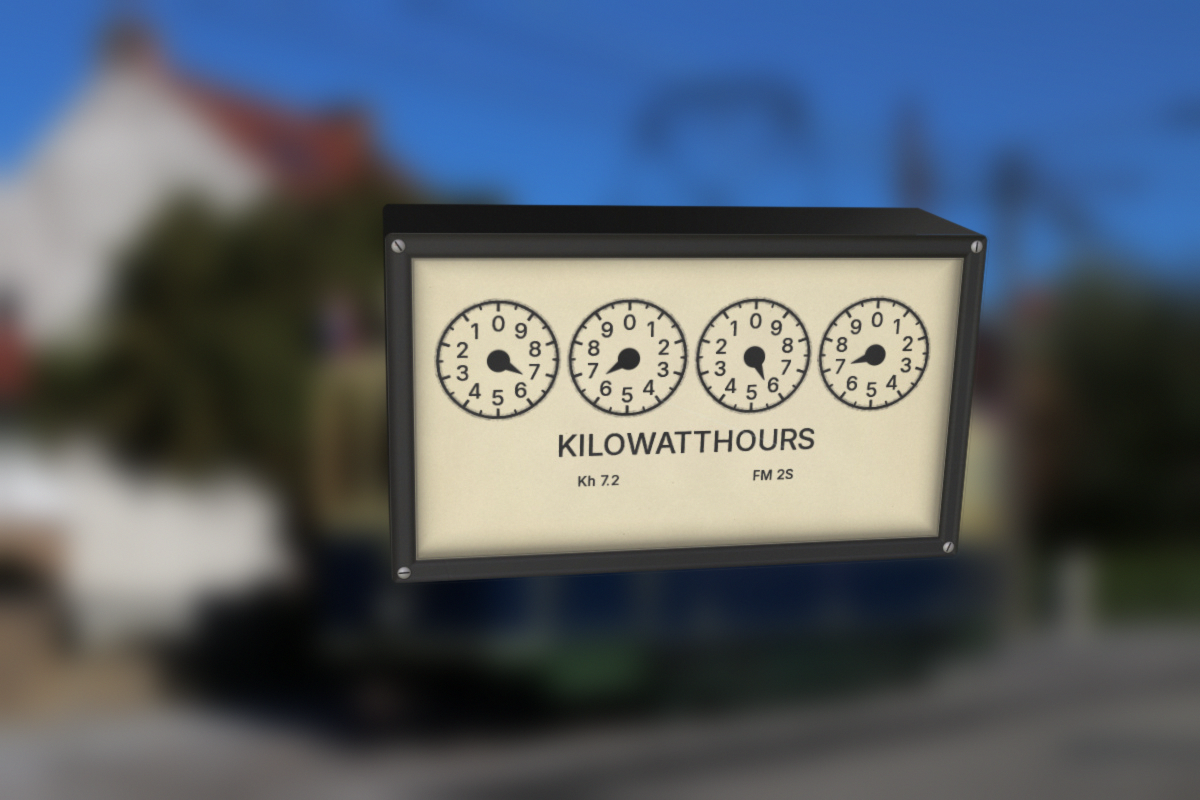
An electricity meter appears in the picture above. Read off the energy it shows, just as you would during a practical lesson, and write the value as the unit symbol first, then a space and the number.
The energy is kWh 6657
